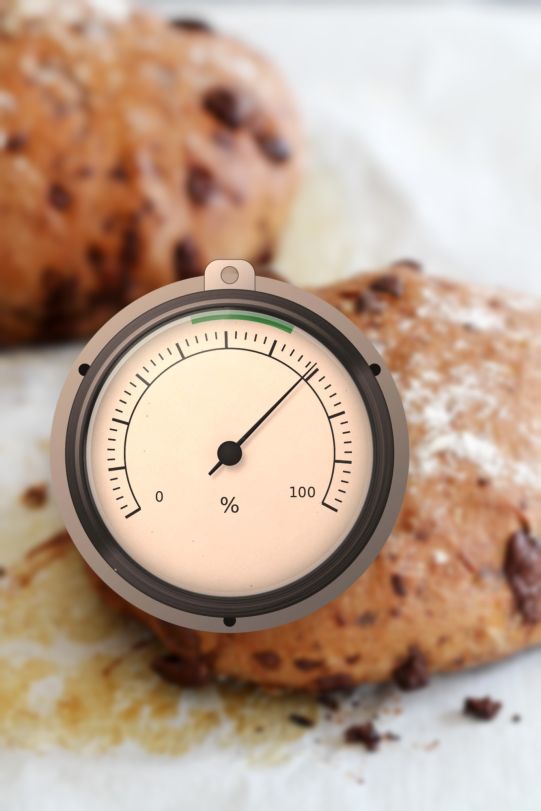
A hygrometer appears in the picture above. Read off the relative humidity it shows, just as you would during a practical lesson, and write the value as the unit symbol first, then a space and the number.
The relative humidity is % 69
